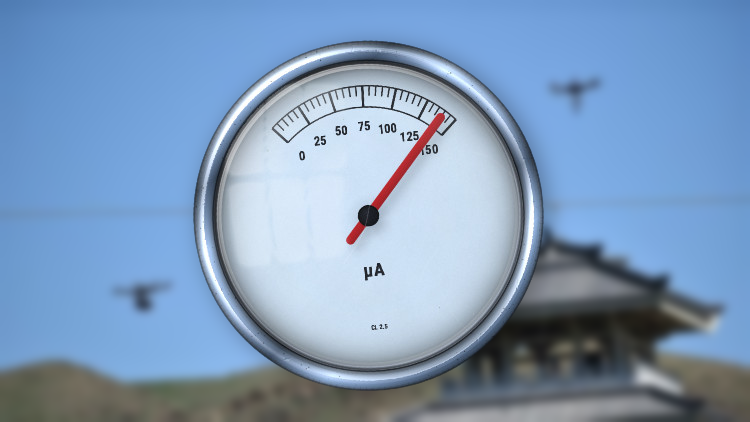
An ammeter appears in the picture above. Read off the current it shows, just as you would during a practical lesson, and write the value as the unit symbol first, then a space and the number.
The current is µA 140
